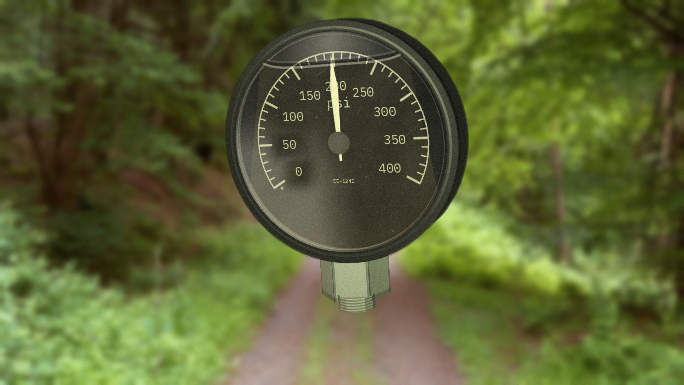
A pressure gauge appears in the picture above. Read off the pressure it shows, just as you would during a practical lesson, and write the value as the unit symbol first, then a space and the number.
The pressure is psi 200
